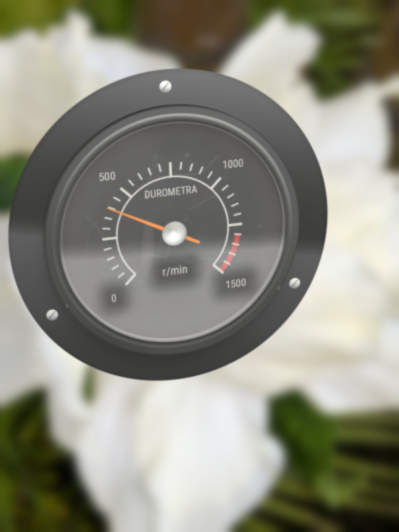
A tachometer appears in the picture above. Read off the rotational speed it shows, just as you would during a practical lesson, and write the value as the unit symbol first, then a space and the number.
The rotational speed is rpm 400
